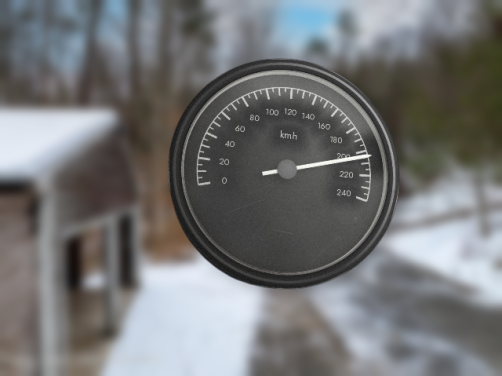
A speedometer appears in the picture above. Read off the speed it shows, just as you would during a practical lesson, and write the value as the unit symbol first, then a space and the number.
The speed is km/h 205
